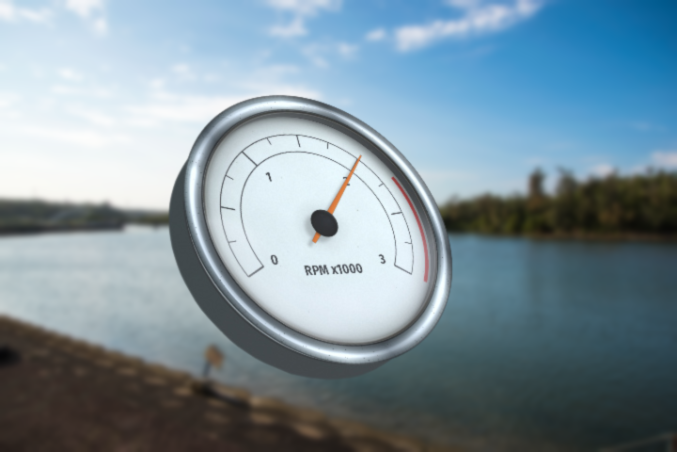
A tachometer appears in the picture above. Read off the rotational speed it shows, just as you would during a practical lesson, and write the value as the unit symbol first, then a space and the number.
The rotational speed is rpm 2000
